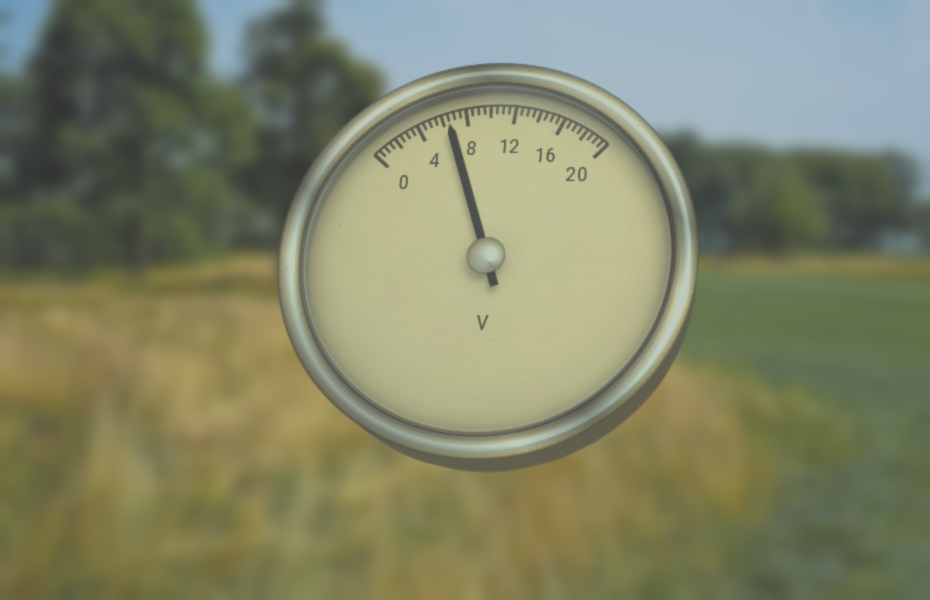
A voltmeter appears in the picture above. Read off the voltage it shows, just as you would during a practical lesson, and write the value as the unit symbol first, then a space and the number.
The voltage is V 6.5
